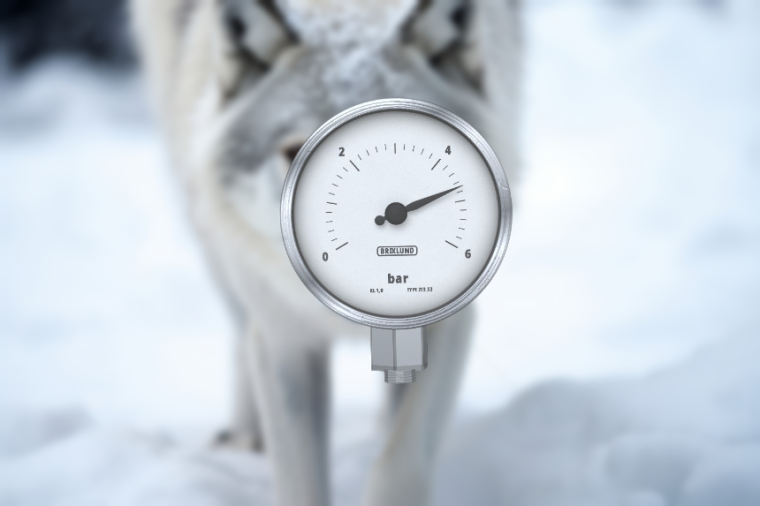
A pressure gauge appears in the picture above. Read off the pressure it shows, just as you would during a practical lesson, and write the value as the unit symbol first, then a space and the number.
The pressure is bar 4.7
